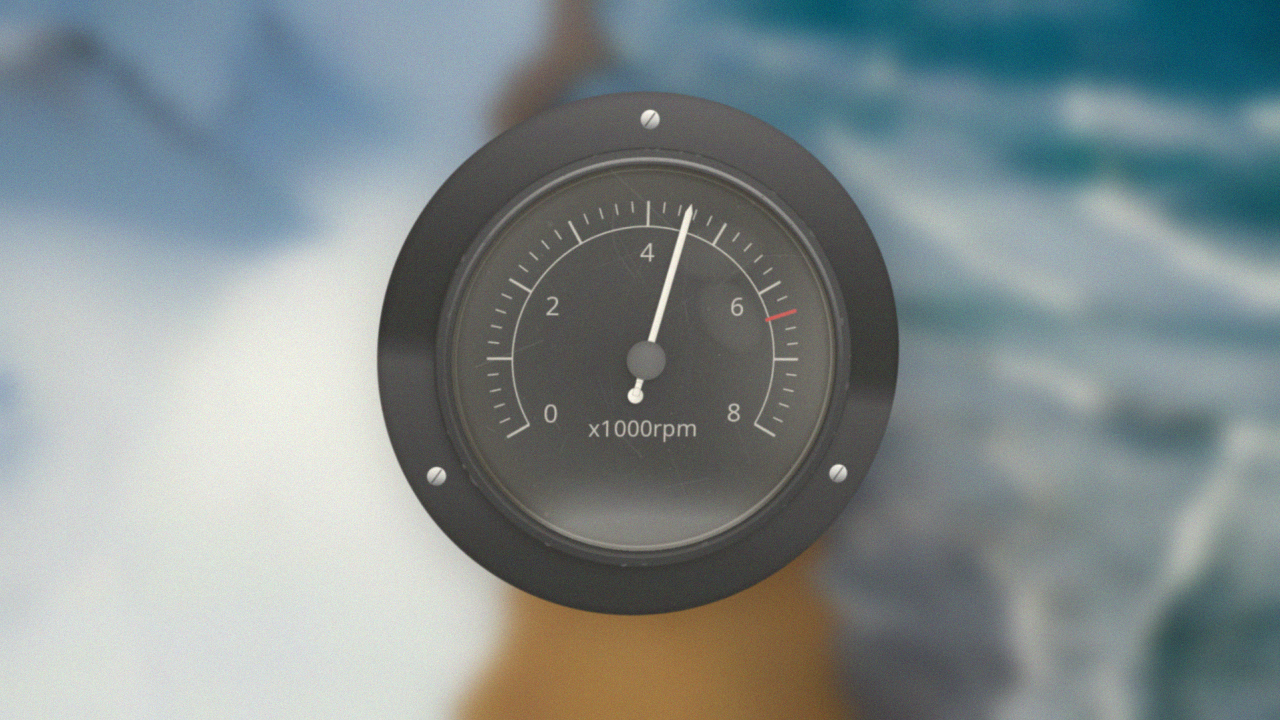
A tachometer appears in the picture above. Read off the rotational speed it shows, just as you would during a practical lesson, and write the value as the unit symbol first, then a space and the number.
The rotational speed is rpm 4500
